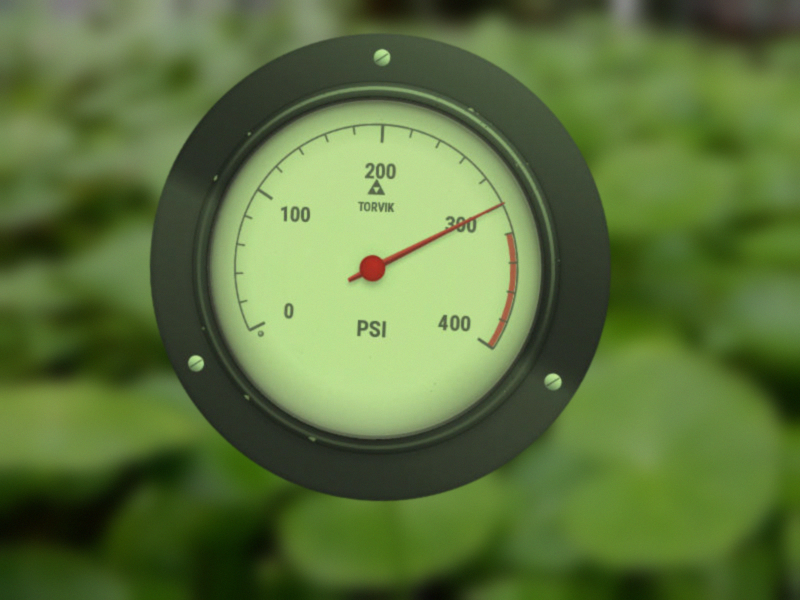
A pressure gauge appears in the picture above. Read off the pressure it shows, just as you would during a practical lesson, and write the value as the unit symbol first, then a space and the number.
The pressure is psi 300
